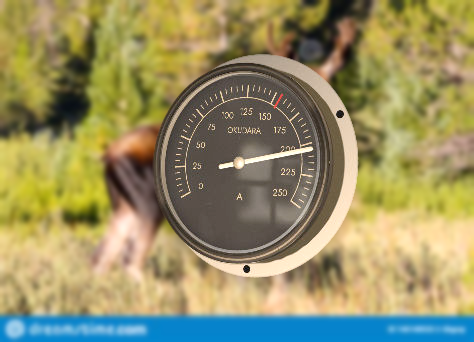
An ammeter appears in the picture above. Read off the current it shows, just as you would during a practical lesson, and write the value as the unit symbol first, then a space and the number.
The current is A 205
